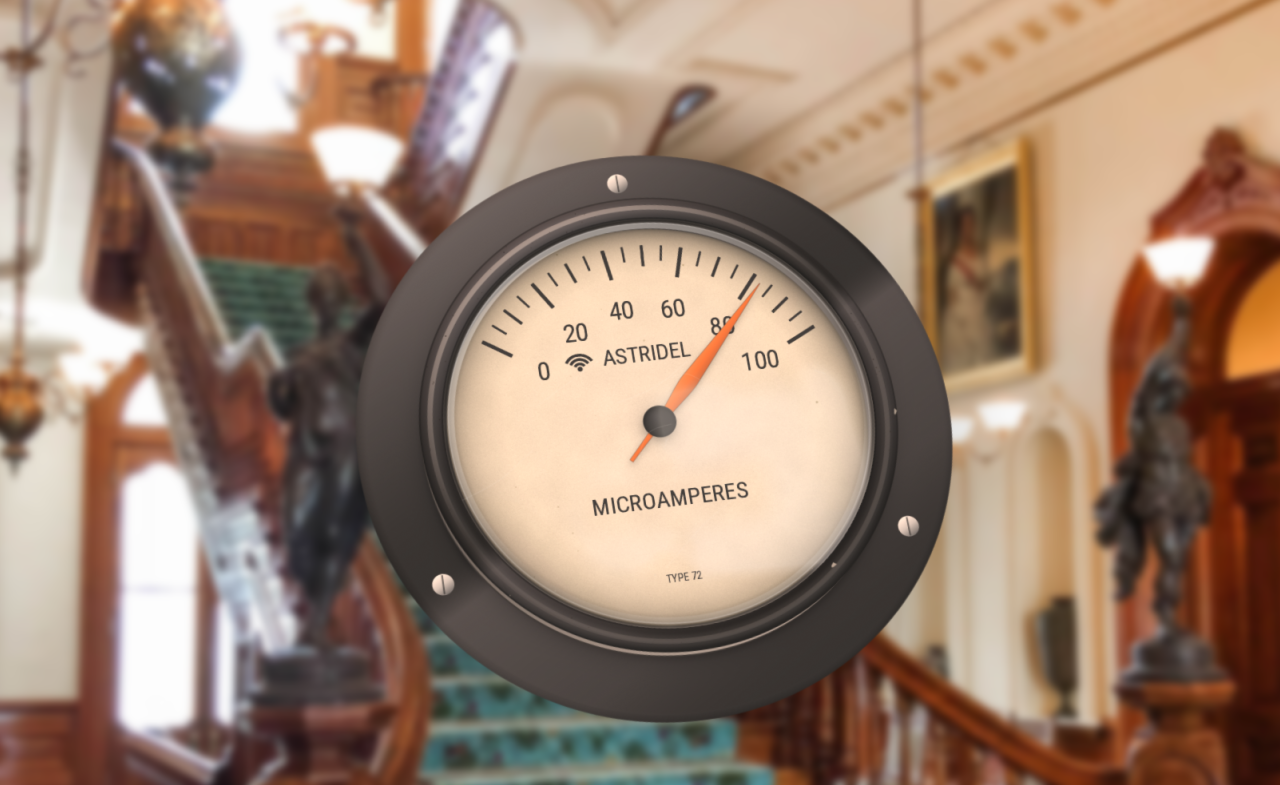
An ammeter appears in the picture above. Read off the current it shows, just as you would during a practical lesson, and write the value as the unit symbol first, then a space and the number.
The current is µA 82.5
